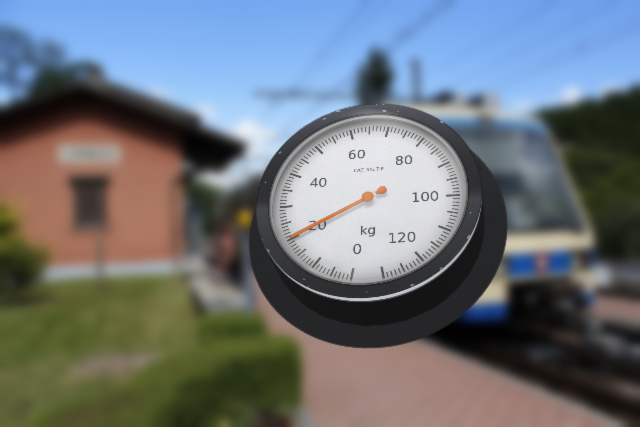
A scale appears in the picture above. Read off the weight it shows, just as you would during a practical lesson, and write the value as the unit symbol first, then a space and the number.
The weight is kg 20
